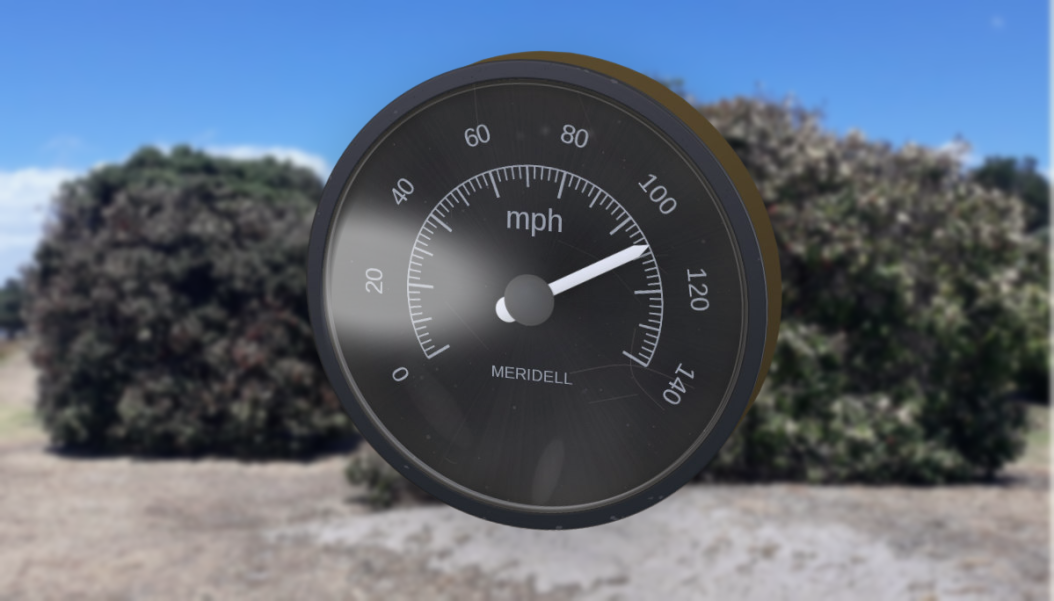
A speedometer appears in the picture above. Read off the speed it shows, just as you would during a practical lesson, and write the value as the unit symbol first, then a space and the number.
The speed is mph 108
